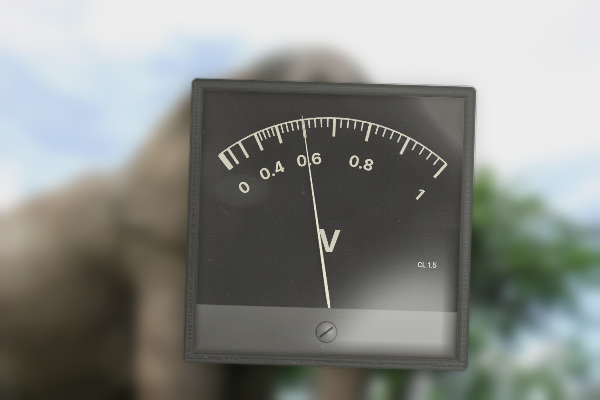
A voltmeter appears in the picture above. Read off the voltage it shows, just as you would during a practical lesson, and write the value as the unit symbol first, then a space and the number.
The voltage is V 0.6
